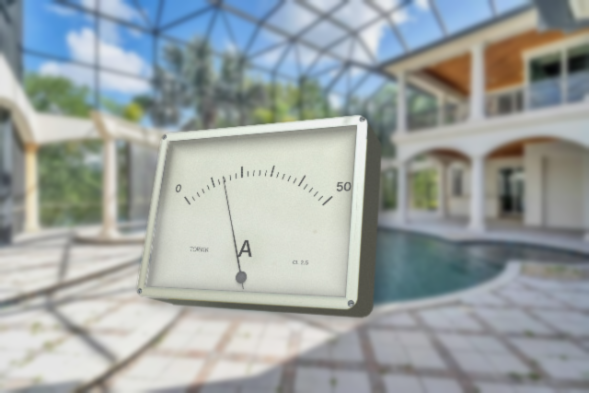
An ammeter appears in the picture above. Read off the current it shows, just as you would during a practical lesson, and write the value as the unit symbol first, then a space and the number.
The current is A 14
